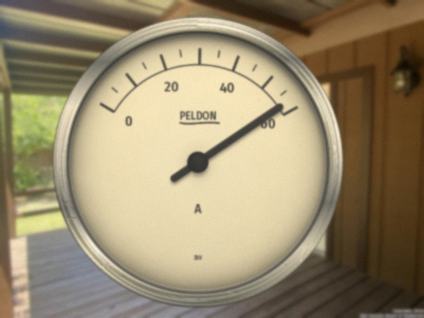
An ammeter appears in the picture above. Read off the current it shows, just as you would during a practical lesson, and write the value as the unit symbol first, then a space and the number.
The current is A 57.5
